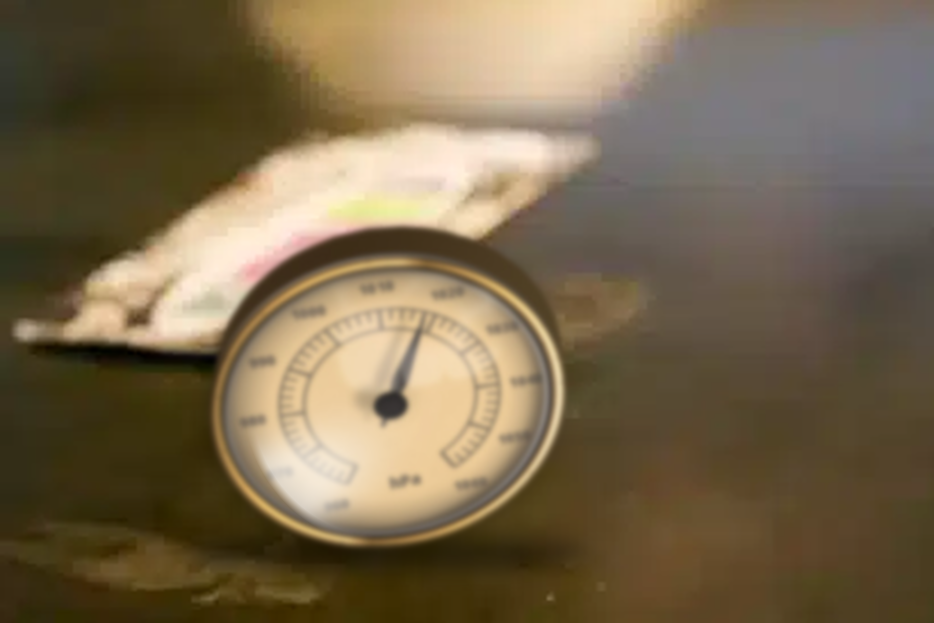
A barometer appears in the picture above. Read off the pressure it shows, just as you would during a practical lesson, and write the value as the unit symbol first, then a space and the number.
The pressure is hPa 1018
